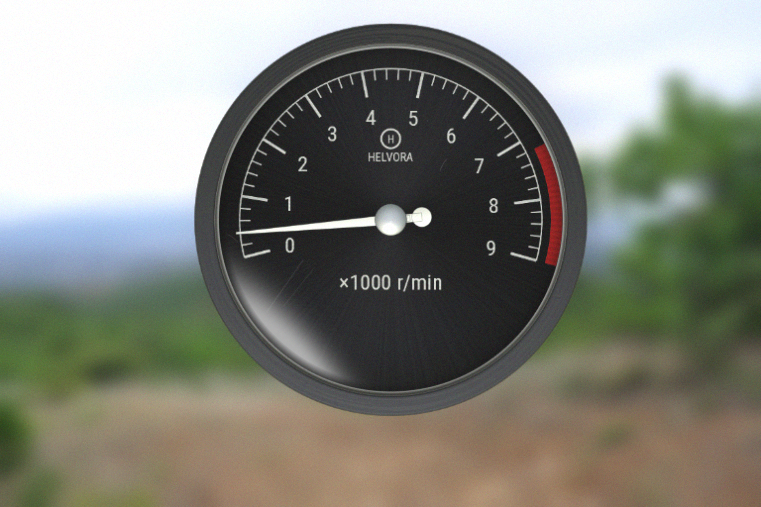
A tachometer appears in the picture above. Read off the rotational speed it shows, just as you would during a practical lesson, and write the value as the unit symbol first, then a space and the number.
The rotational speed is rpm 400
